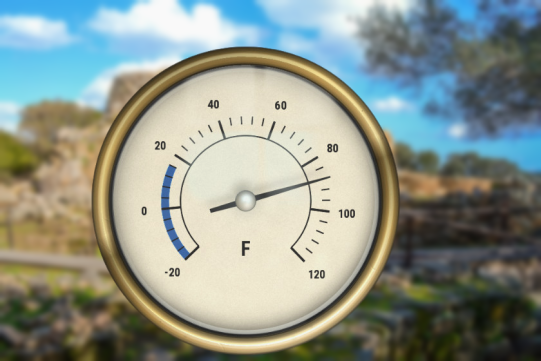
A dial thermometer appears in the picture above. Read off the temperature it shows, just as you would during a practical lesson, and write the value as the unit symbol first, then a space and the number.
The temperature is °F 88
